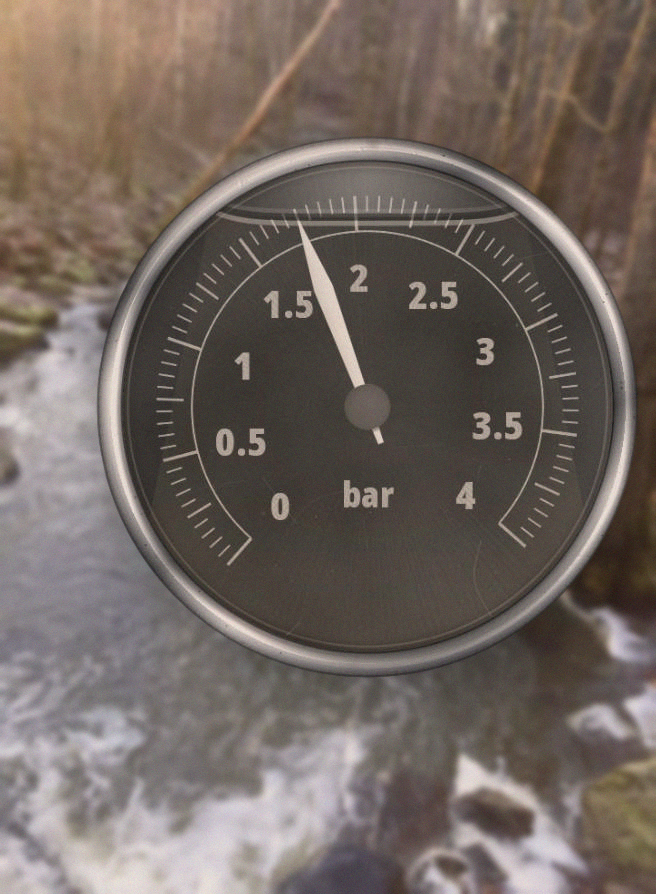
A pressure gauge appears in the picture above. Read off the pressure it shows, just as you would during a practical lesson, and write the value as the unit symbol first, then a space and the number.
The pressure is bar 1.75
